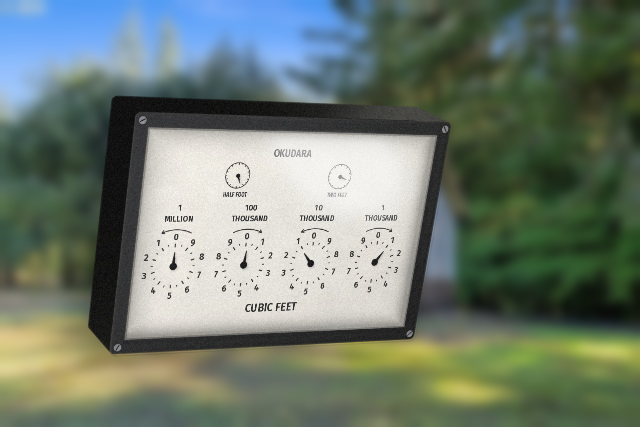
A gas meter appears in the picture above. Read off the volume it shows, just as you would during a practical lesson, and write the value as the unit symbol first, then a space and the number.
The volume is ft³ 1100
